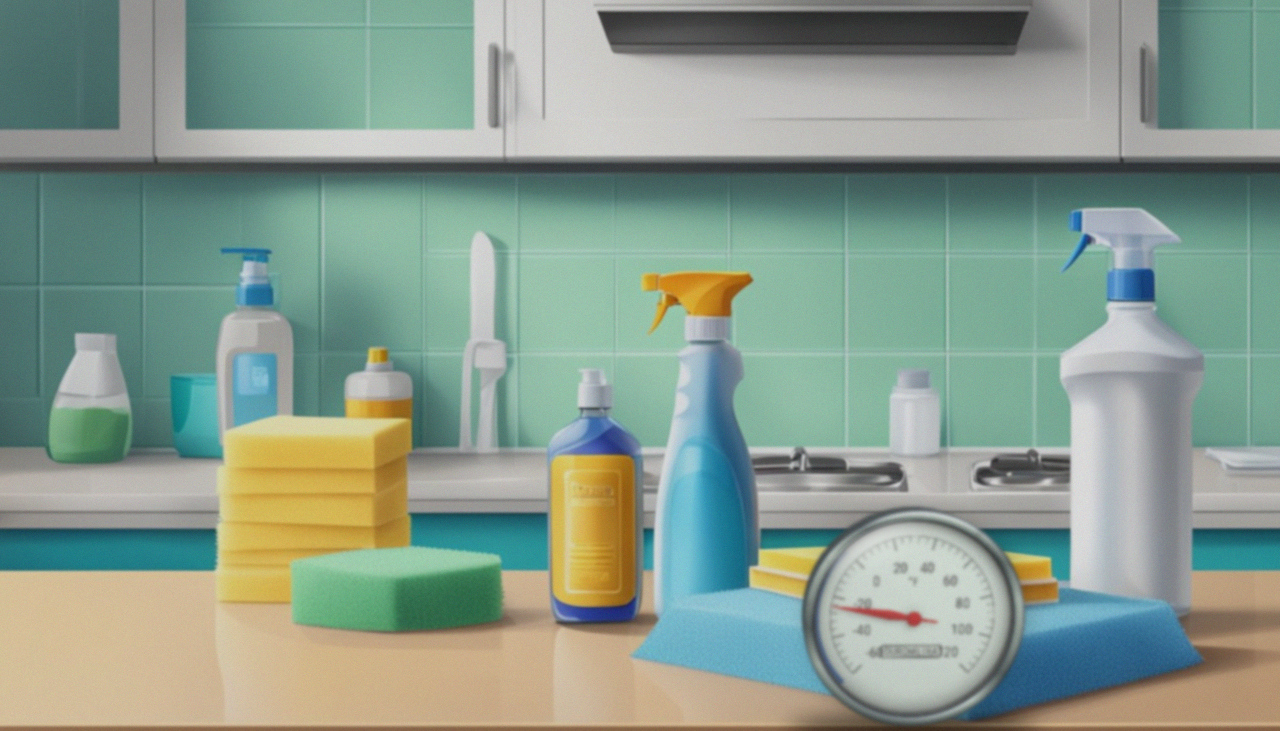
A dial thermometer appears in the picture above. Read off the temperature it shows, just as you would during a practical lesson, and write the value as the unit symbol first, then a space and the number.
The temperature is °F -24
